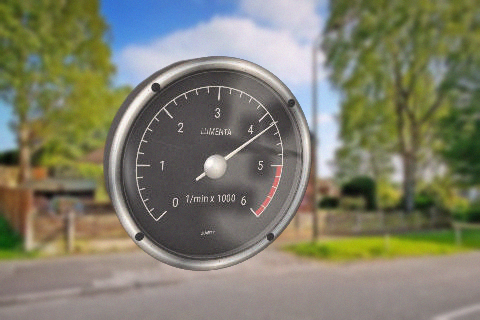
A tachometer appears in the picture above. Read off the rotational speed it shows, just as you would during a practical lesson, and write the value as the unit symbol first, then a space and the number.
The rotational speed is rpm 4200
